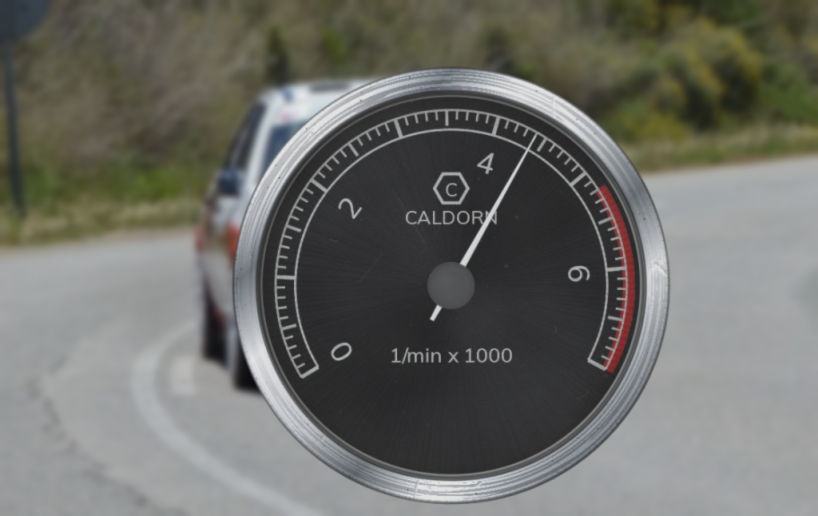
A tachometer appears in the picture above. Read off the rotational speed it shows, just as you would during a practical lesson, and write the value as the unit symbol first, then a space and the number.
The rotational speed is rpm 4400
